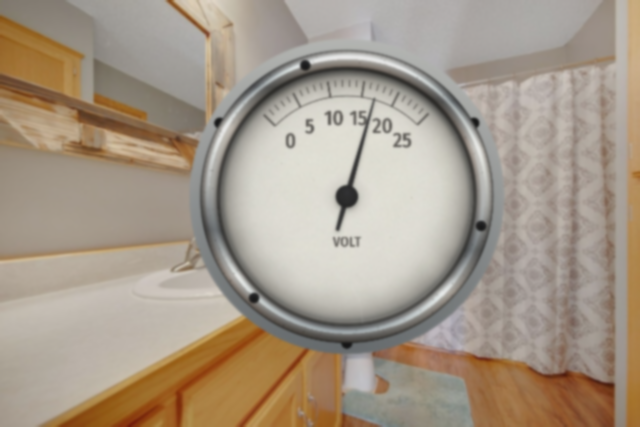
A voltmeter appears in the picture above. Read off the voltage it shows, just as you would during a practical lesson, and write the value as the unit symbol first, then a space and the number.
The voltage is V 17
